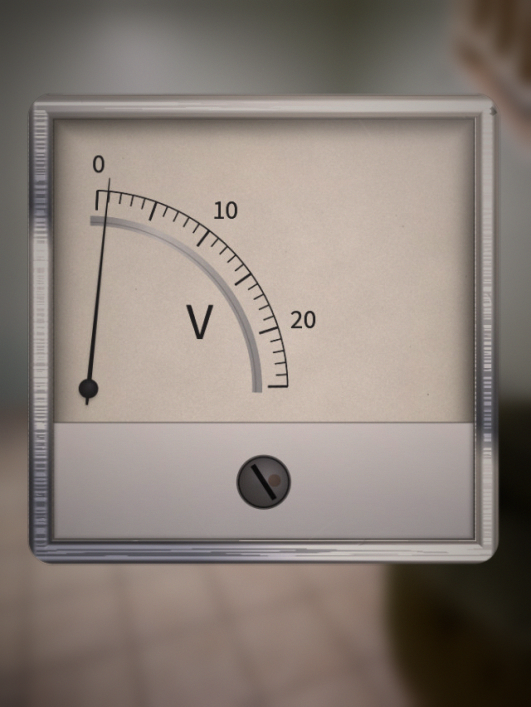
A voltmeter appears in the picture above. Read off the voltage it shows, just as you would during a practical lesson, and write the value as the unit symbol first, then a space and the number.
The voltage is V 1
